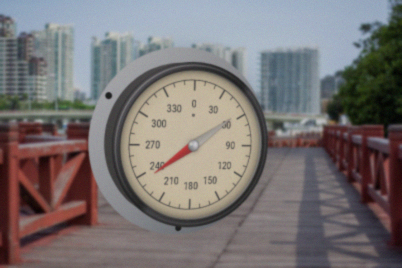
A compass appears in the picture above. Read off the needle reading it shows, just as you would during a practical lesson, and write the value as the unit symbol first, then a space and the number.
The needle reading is ° 235
